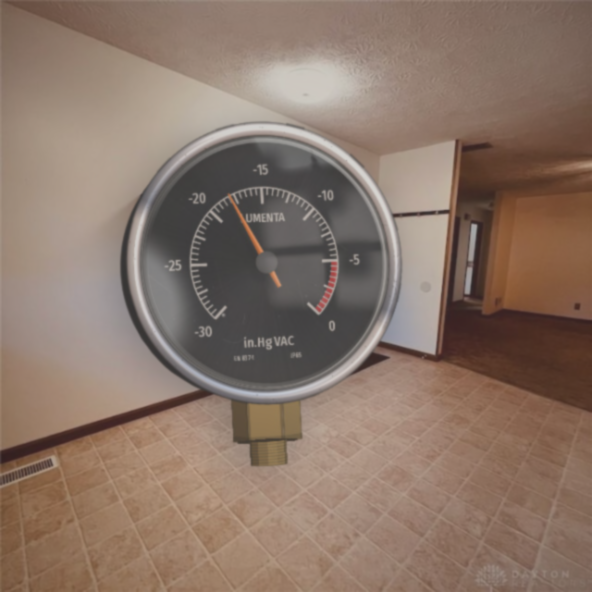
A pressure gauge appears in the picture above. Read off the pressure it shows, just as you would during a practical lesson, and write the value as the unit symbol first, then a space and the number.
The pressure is inHg -18
